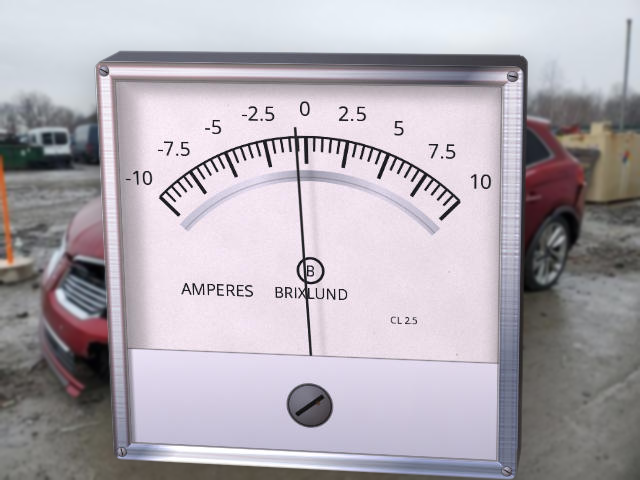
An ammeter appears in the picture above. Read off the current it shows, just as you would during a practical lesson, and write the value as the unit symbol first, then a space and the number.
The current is A -0.5
